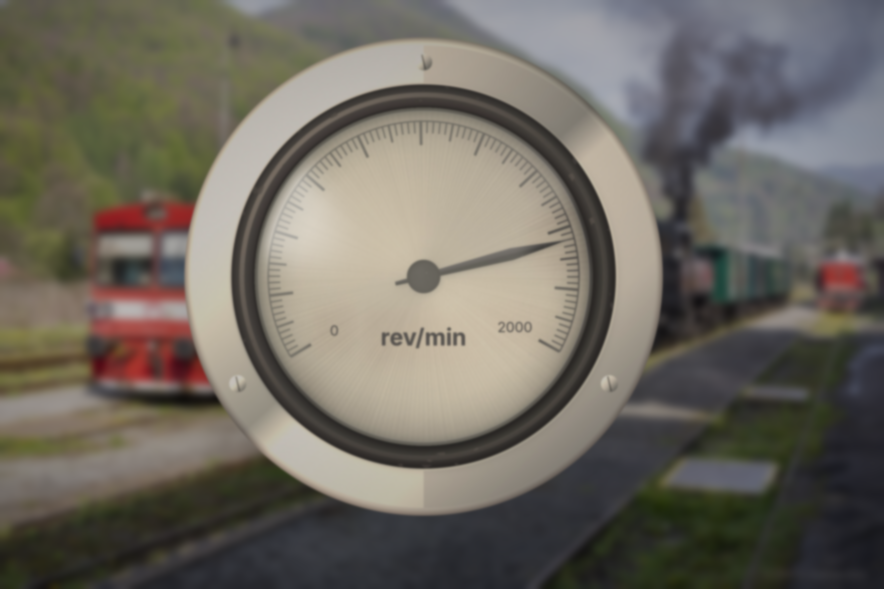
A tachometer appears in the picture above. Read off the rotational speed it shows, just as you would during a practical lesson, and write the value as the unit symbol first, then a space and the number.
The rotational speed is rpm 1640
